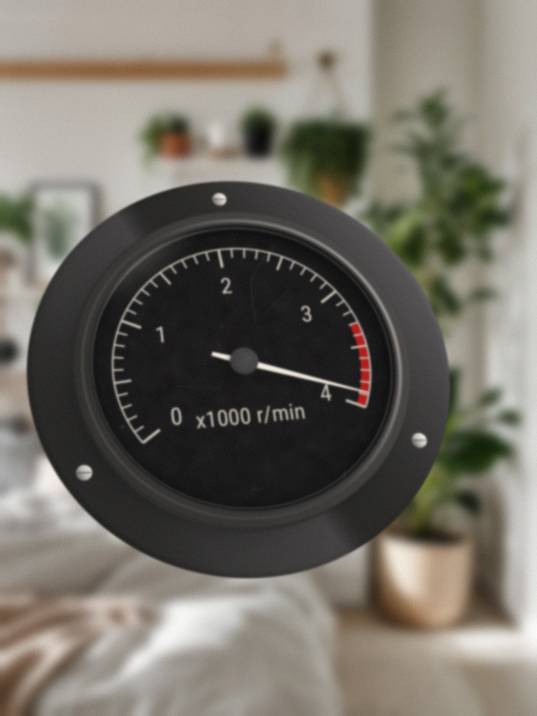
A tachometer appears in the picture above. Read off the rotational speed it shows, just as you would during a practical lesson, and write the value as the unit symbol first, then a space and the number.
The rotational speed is rpm 3900
